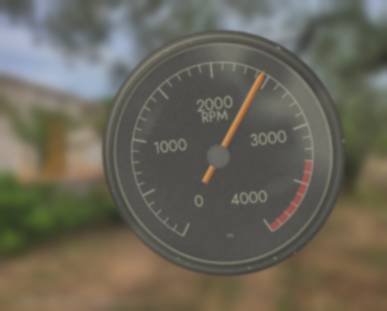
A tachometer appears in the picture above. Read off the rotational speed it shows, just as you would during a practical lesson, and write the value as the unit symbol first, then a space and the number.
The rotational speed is rpm 2450
